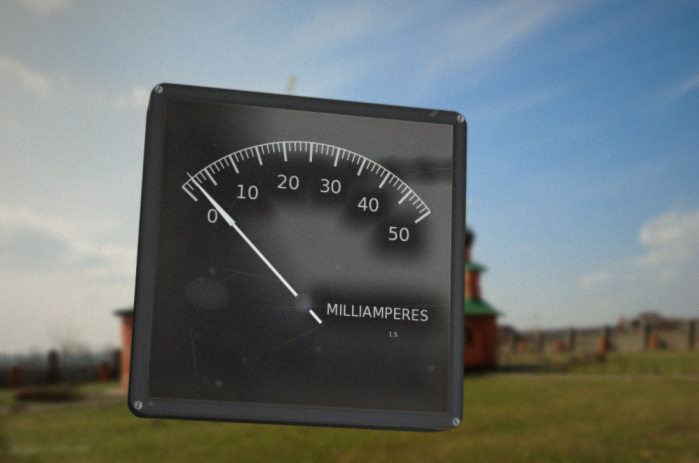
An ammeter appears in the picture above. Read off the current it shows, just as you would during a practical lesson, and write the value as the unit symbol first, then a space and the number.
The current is mA 2
